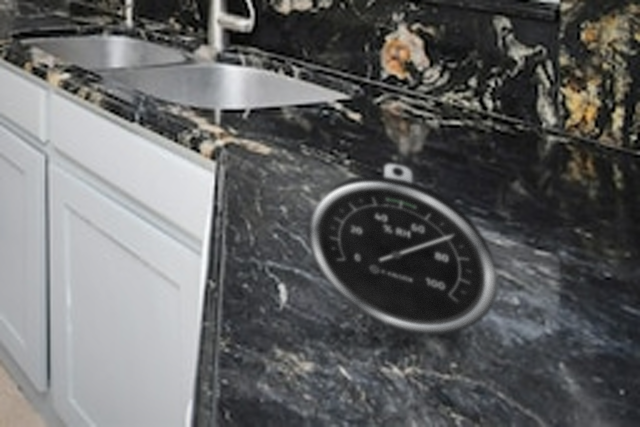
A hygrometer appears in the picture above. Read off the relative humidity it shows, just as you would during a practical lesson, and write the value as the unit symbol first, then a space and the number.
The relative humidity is % 70
